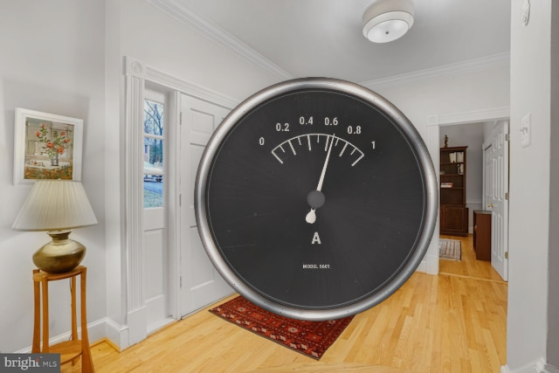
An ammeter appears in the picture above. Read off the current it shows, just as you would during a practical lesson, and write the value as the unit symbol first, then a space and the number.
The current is A 0.65
